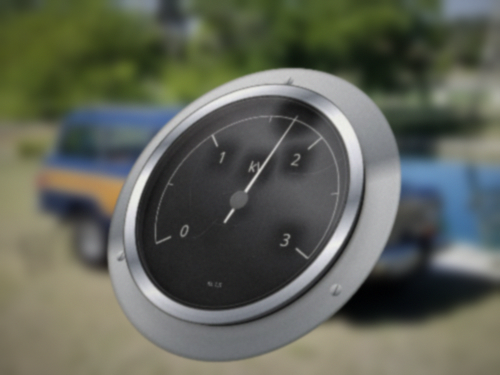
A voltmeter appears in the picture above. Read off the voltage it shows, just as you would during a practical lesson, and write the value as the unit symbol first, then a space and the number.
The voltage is kV 1.75
